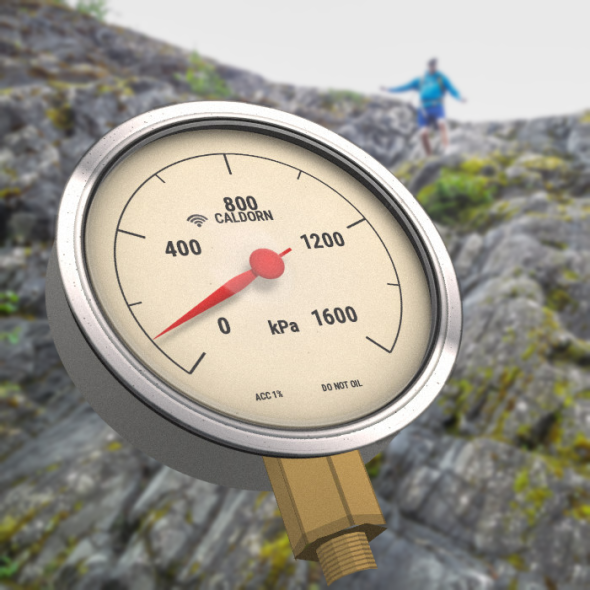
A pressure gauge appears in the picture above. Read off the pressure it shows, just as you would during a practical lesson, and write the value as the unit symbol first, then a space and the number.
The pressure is kPa 100
